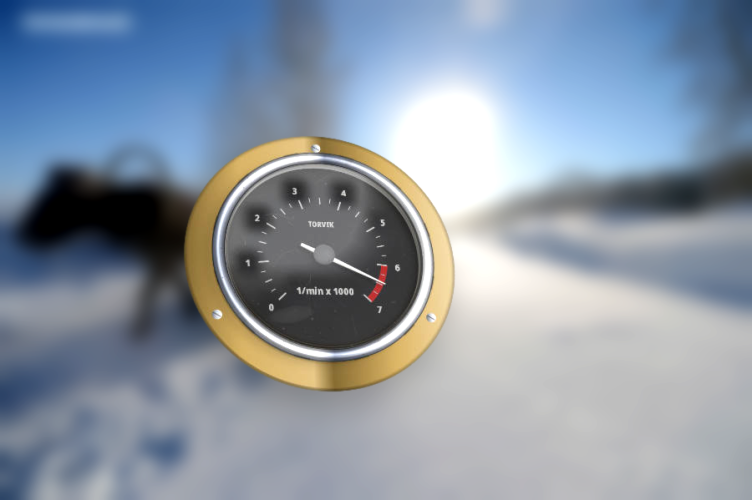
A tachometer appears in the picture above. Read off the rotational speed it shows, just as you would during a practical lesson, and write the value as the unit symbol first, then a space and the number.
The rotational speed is rpm 6500
